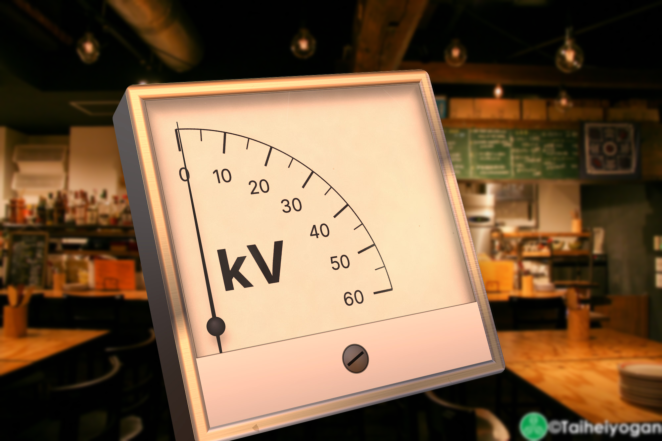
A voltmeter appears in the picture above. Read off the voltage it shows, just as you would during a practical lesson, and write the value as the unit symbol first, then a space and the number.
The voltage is kV 0
